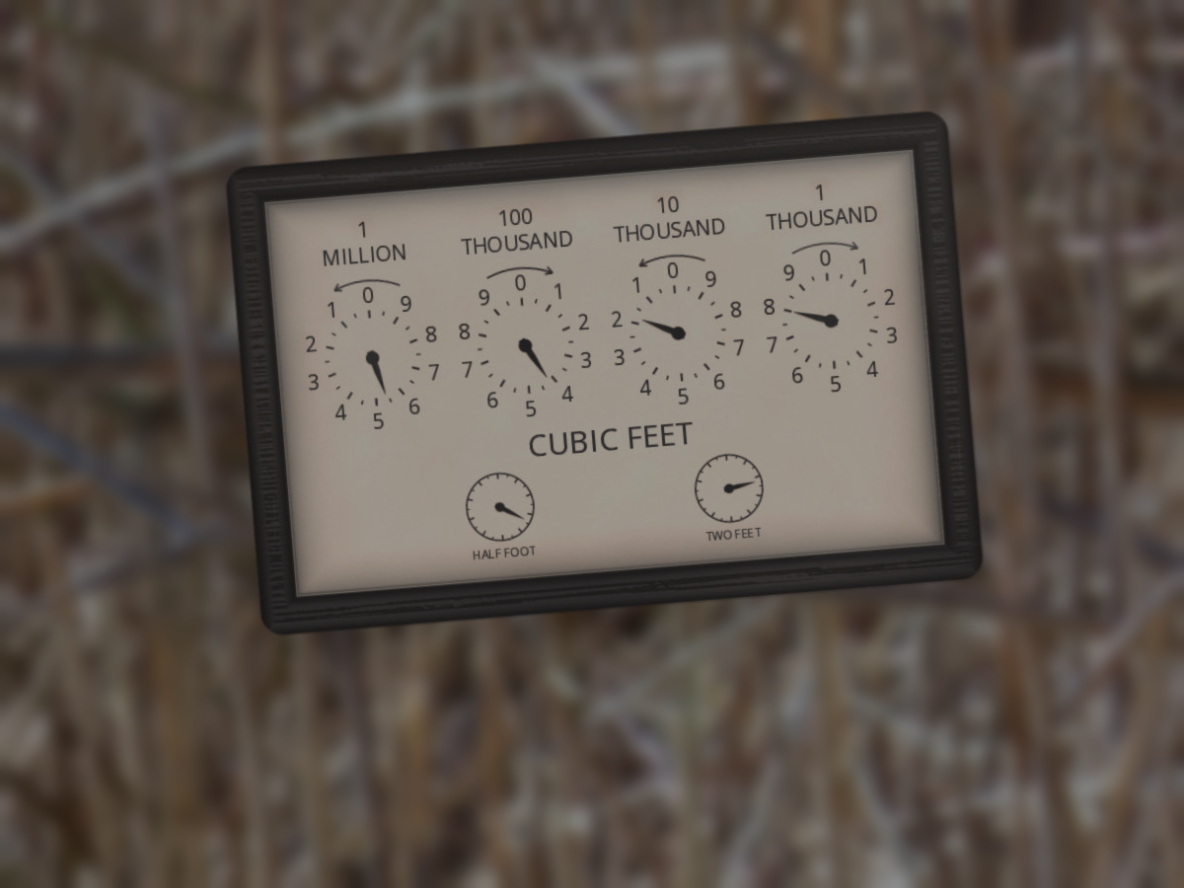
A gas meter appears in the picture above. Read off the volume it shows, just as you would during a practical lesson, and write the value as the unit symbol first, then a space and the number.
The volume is ft³ 541800
